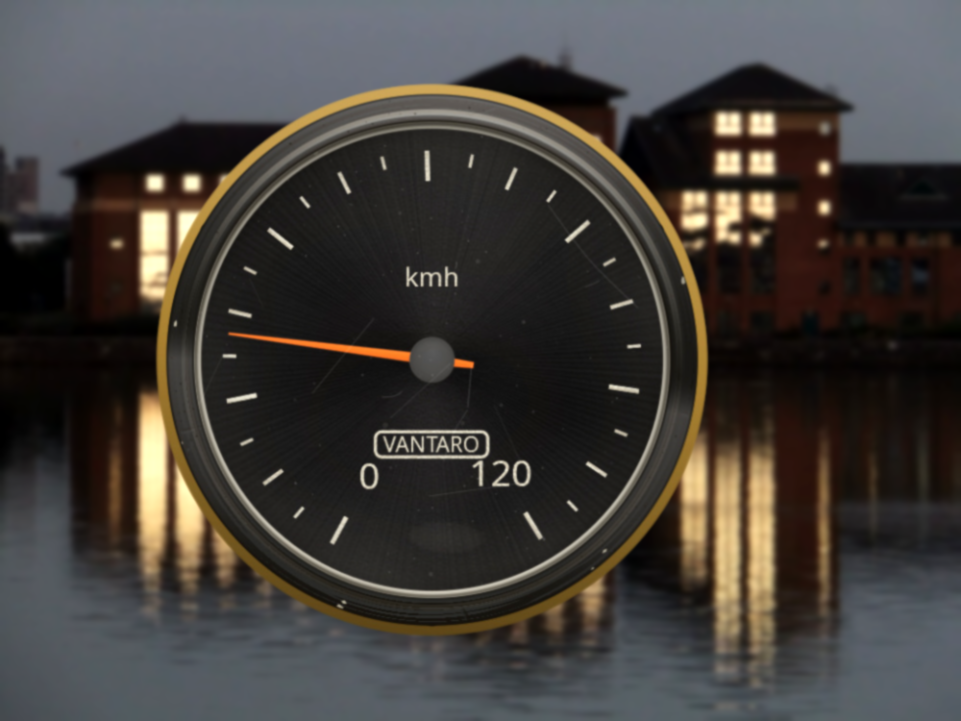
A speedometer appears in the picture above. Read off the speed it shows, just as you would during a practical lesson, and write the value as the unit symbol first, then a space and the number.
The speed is km/h 27.5
